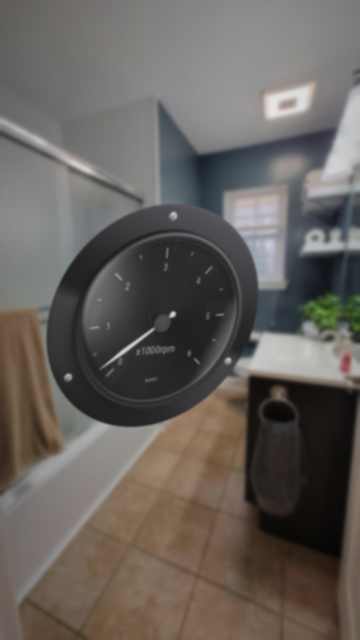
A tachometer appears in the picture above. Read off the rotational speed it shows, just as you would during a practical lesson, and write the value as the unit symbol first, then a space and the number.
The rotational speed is rpm 250
